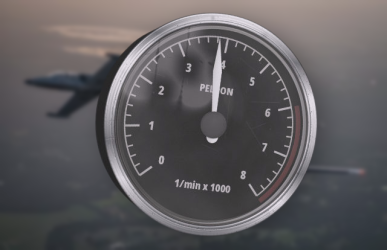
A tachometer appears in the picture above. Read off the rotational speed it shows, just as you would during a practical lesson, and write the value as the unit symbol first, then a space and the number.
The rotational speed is rpm 3800
